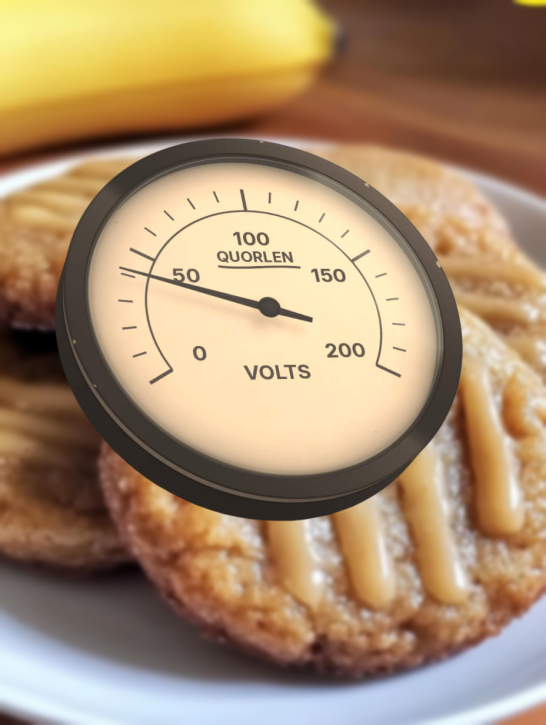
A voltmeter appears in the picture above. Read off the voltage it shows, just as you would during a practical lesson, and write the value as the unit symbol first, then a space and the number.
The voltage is V 40
